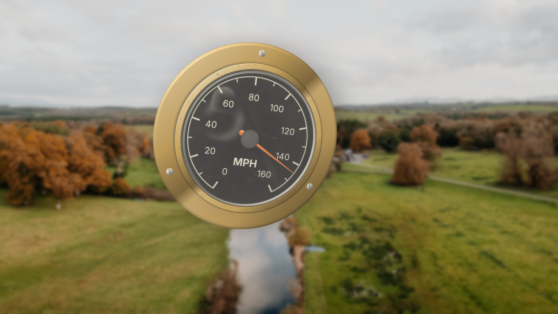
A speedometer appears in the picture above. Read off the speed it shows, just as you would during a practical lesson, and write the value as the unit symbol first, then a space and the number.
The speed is mph 145
